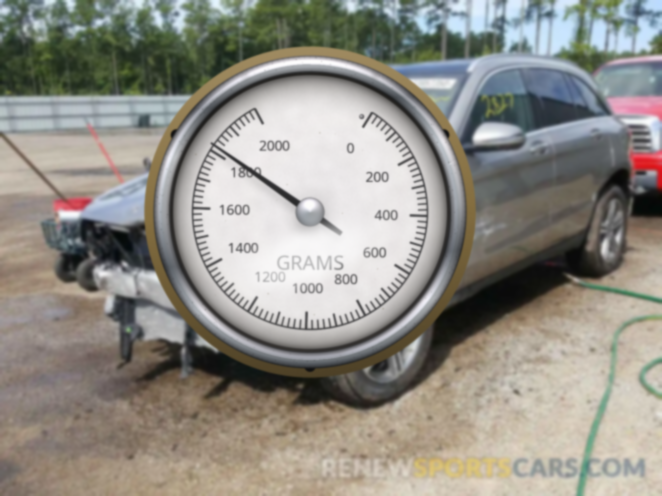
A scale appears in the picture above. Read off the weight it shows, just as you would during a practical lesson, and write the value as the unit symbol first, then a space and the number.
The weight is g 1820
